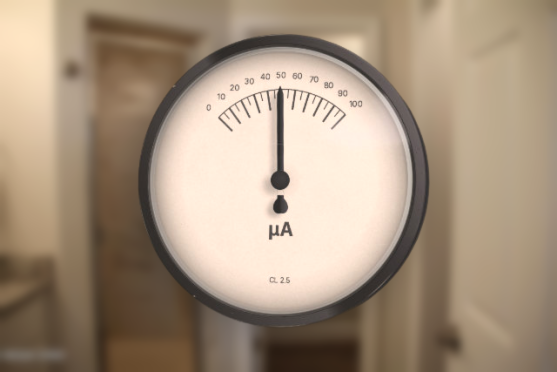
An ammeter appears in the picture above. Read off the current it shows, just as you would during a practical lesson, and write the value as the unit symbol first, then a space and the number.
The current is µA 50
